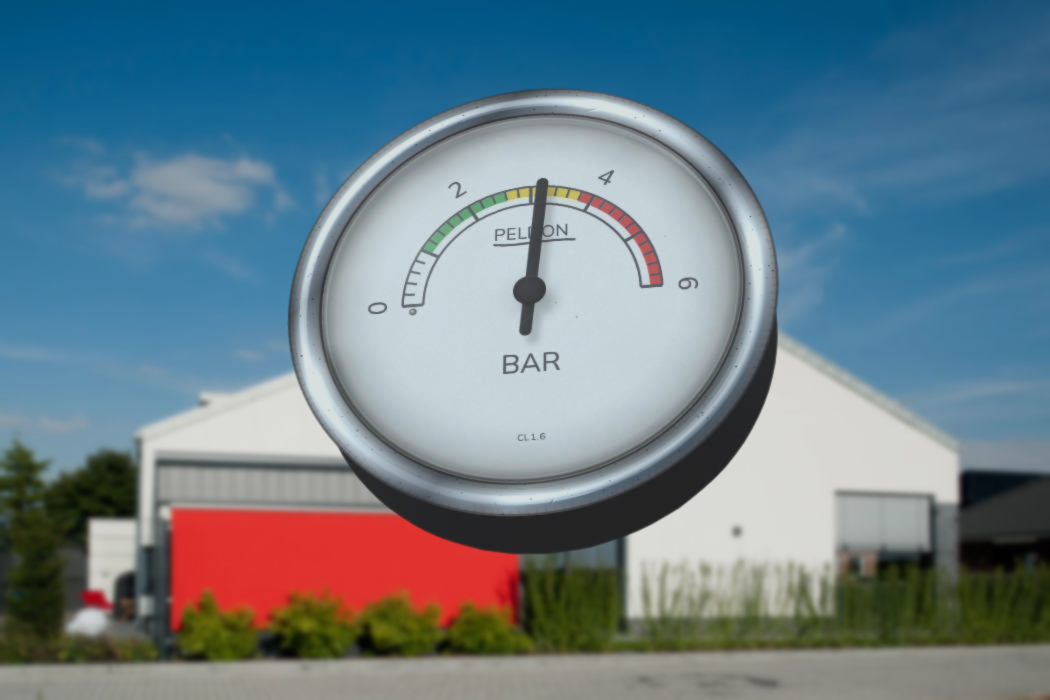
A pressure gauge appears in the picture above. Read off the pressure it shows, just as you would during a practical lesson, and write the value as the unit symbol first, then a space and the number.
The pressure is bar 3.2
